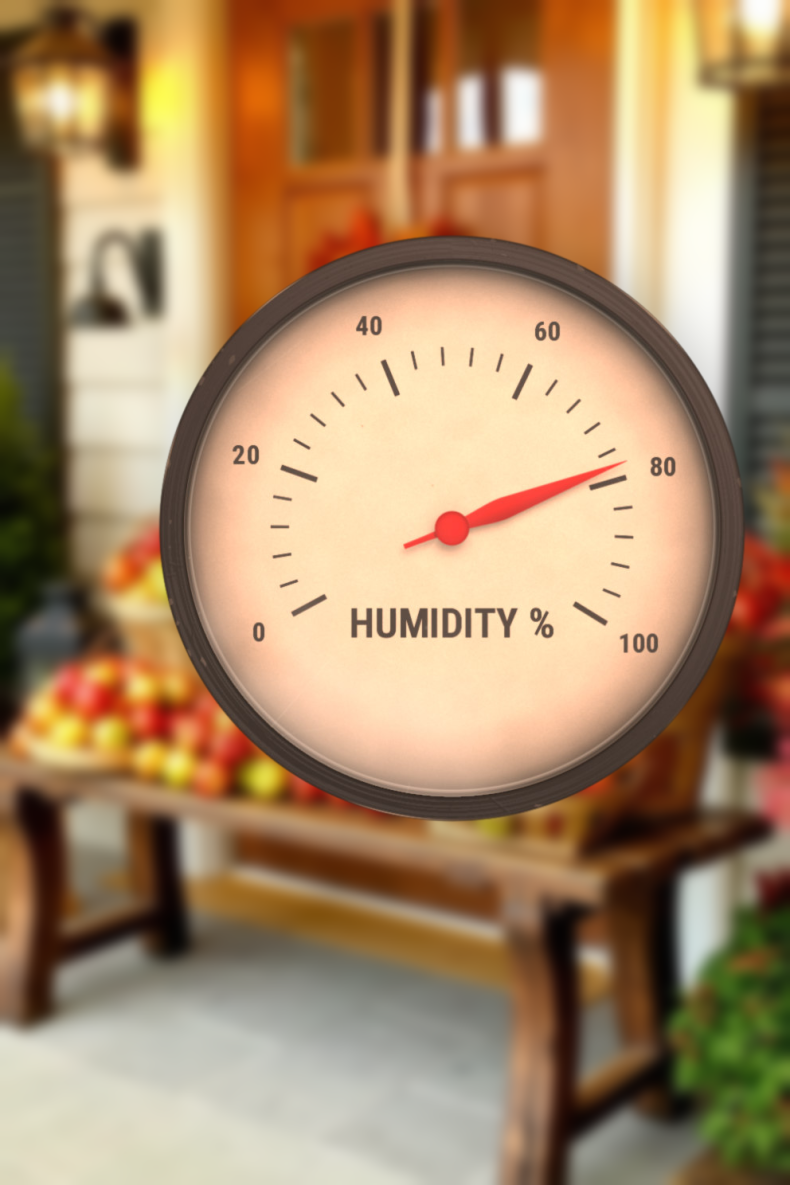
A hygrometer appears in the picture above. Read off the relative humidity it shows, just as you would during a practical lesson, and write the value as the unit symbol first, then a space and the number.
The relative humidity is % 78
